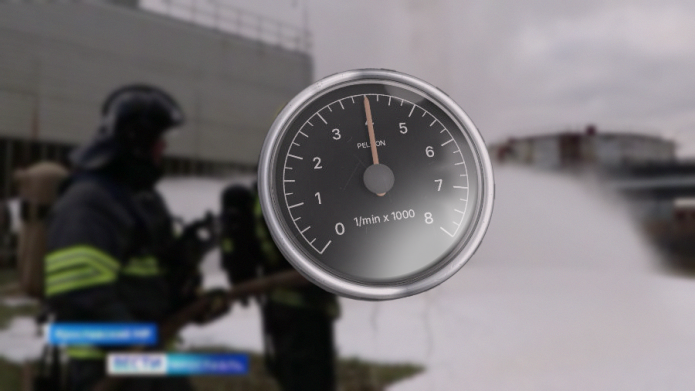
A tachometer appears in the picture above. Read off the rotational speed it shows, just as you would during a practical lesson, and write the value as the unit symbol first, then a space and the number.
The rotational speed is rpm 4000
